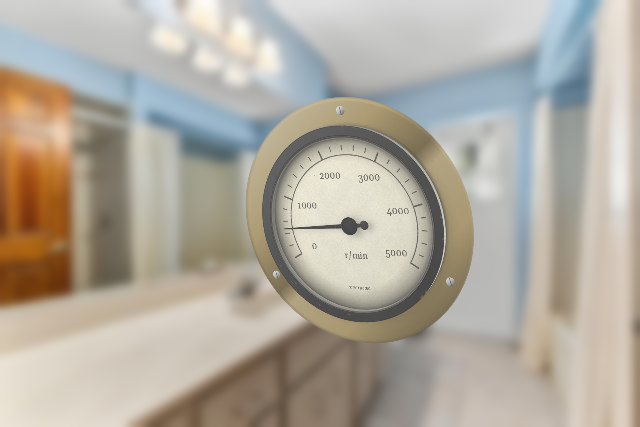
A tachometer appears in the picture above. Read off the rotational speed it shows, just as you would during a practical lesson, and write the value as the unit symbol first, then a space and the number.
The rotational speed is rpm 500
